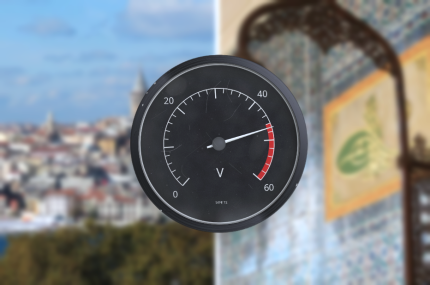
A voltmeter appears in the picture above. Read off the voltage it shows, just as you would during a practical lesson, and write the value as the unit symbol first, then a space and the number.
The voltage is V 47
